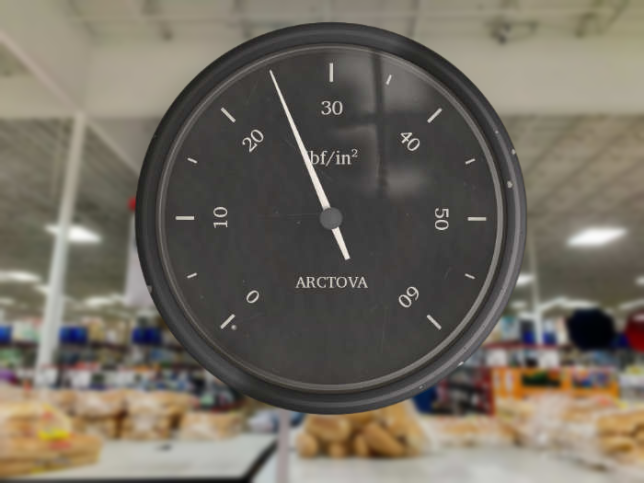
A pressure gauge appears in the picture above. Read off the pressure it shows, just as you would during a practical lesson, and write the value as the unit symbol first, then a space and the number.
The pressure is psi 25
